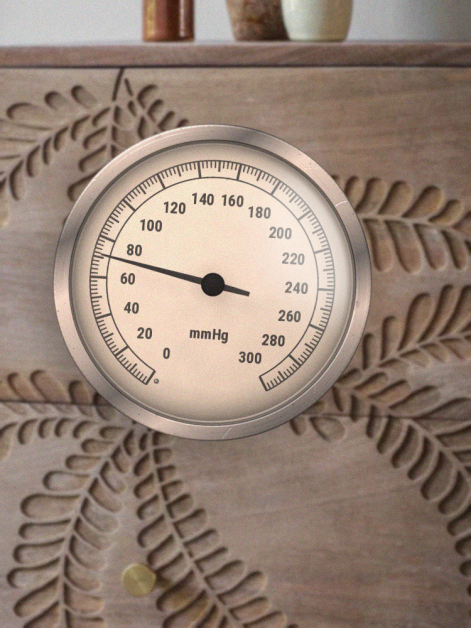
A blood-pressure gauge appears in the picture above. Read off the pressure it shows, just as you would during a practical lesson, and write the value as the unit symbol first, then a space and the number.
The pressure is mmHg 72
